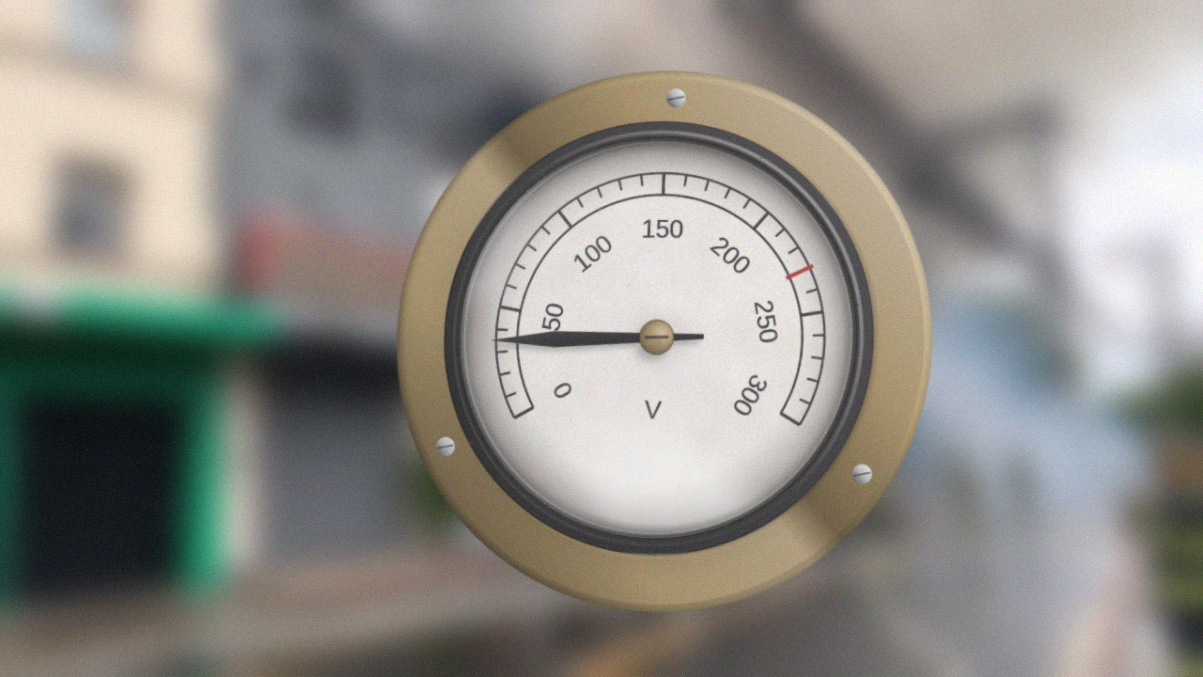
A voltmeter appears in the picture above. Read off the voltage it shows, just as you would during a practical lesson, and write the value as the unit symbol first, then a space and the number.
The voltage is V 35
